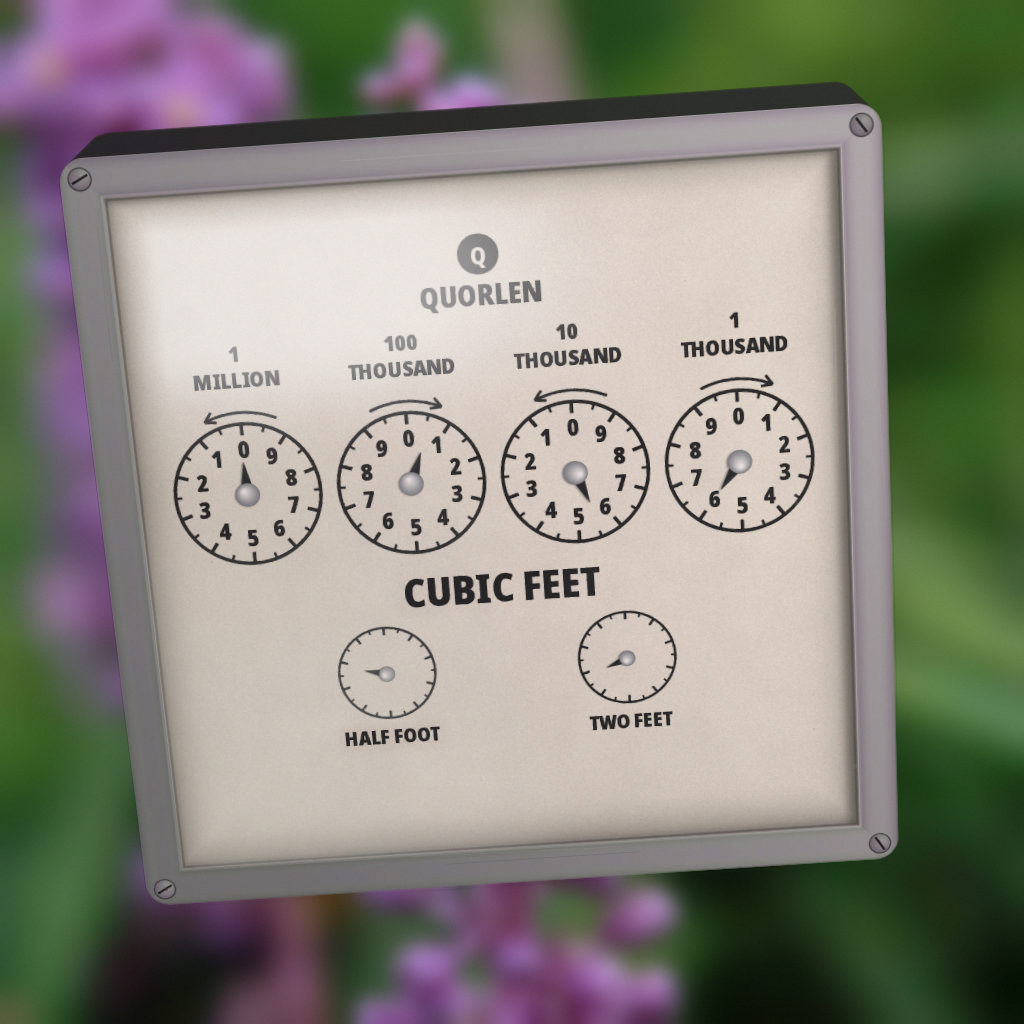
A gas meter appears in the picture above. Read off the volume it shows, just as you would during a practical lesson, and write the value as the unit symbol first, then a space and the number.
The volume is ft³ 5600
